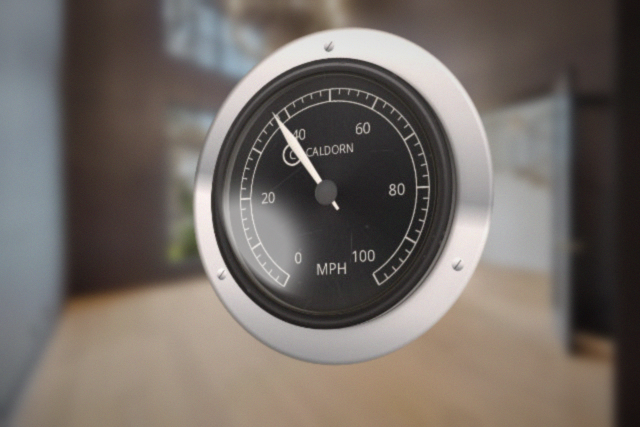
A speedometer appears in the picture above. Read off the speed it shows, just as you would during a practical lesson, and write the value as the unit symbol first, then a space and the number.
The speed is mph 38
